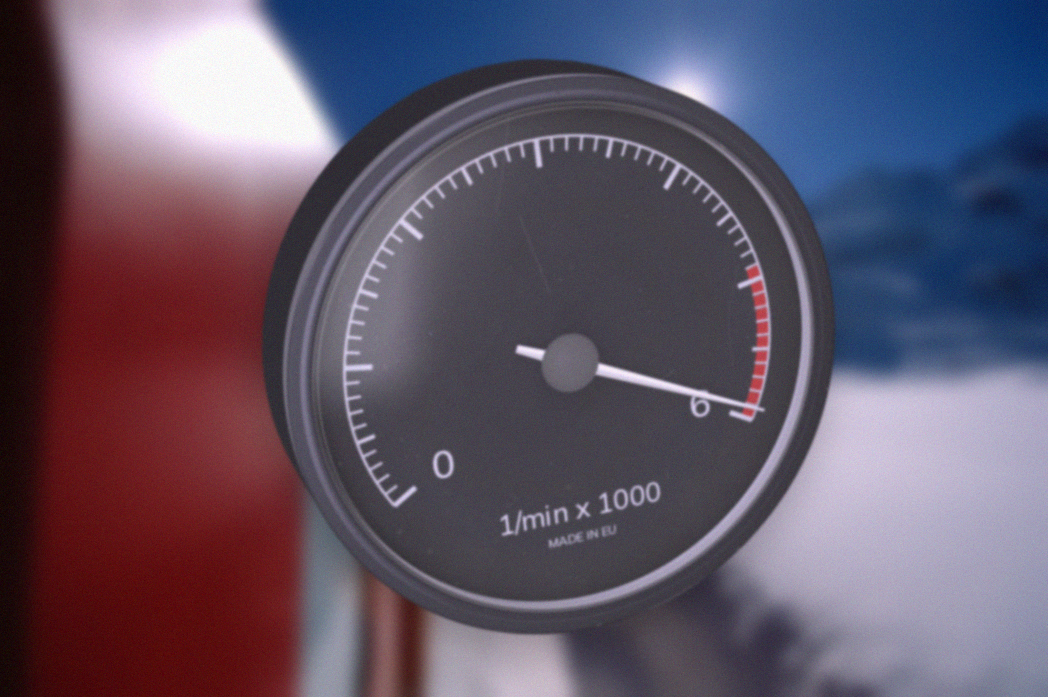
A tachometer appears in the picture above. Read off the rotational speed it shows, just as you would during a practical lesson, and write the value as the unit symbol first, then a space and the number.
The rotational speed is rpm 5900
